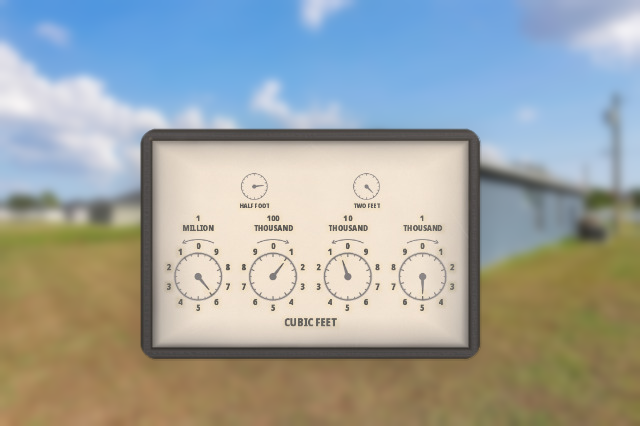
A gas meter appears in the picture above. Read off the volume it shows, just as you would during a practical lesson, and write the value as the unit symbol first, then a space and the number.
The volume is ft³ 610500
